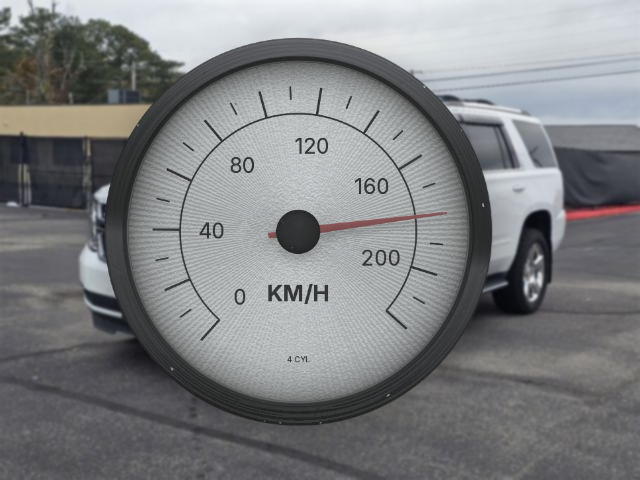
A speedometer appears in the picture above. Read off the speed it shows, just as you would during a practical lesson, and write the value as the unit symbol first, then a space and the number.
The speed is km/h 180
